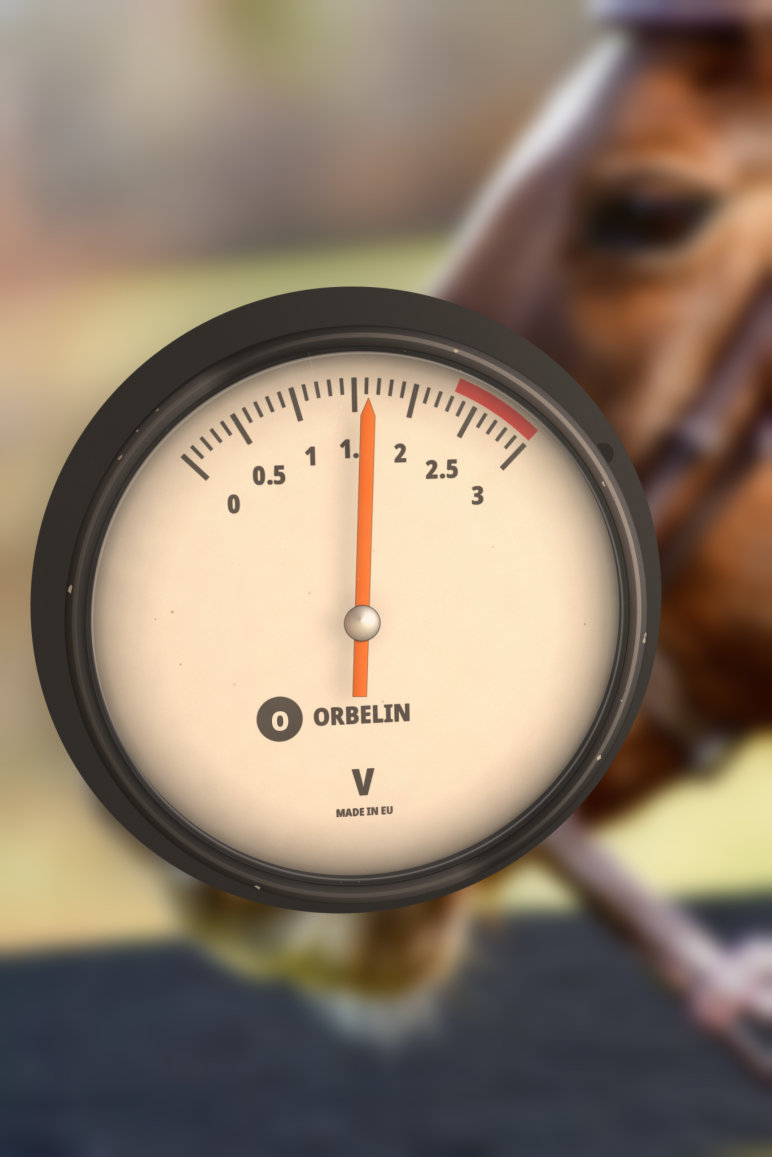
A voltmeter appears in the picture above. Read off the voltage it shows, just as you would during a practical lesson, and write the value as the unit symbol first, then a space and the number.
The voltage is V 1.6
